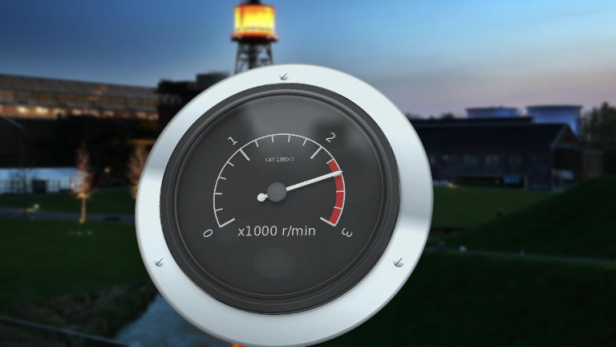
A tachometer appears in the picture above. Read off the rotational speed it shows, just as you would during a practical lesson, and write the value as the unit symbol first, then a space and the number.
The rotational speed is rpm 2400
